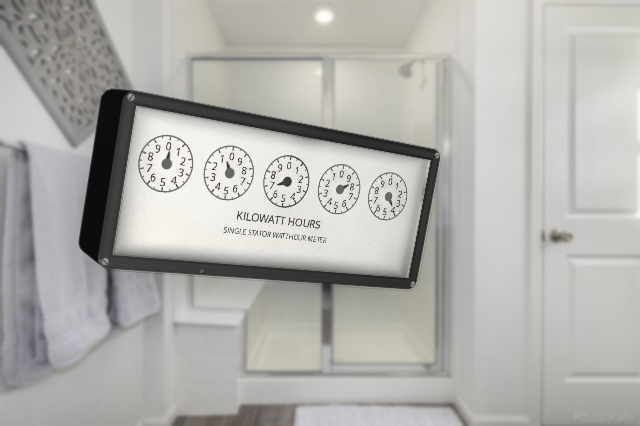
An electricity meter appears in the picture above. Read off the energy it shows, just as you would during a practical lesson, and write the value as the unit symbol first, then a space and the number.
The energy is kWh 684
